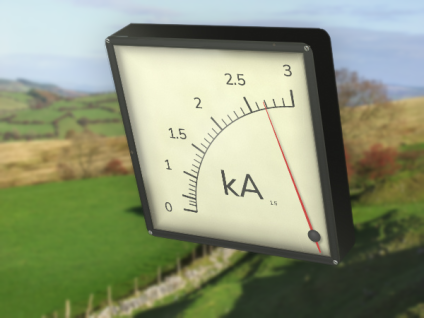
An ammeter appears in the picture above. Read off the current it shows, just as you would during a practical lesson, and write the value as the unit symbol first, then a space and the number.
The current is kA 2.7
